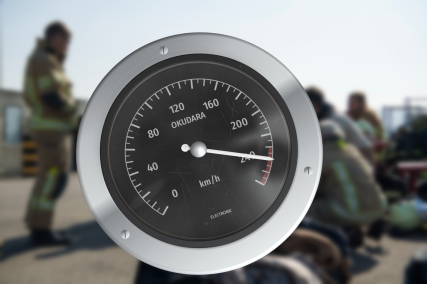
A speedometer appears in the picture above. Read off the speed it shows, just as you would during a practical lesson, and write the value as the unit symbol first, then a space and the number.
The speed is km/h 240
